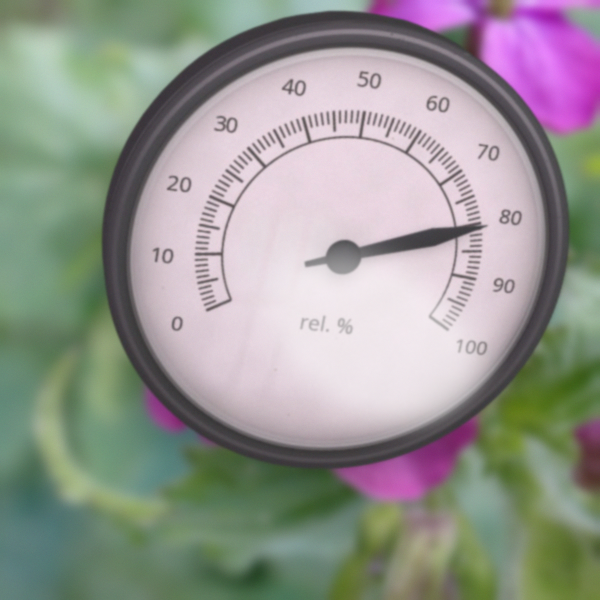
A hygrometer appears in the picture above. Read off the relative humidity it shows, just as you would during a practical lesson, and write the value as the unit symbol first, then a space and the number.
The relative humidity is % 80
